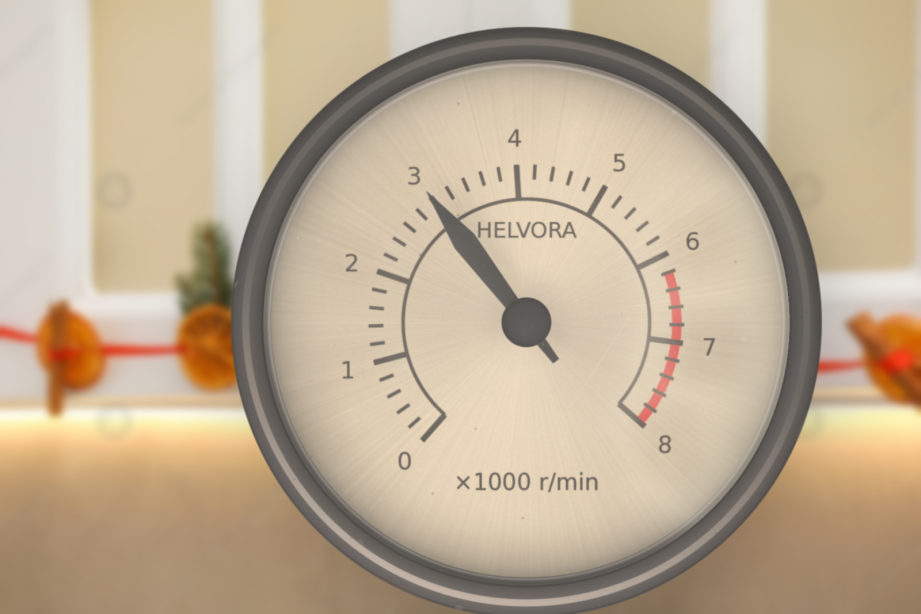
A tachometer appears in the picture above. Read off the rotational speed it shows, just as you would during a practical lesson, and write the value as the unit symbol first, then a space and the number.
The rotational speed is rpm 3000
